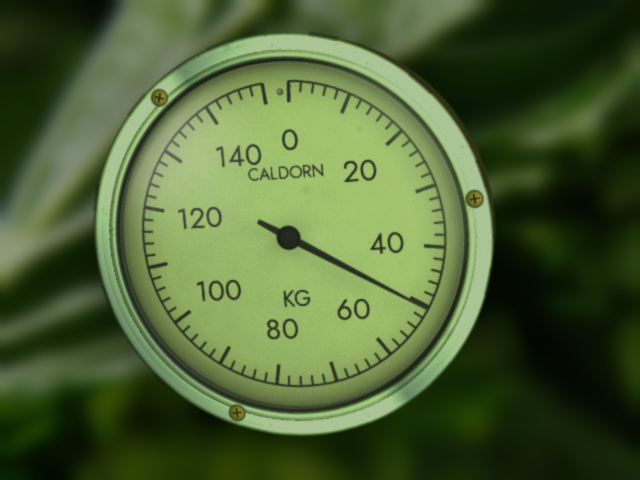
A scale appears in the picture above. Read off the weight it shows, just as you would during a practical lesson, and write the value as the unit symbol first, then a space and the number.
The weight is kg 50
